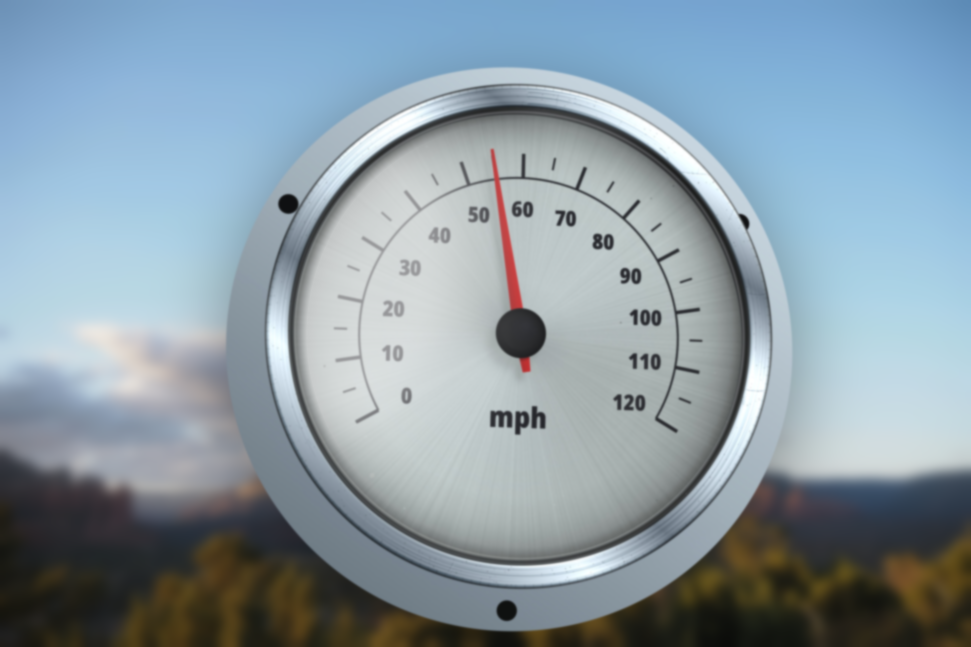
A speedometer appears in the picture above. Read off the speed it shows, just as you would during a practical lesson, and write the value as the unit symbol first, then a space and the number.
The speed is mph 55
